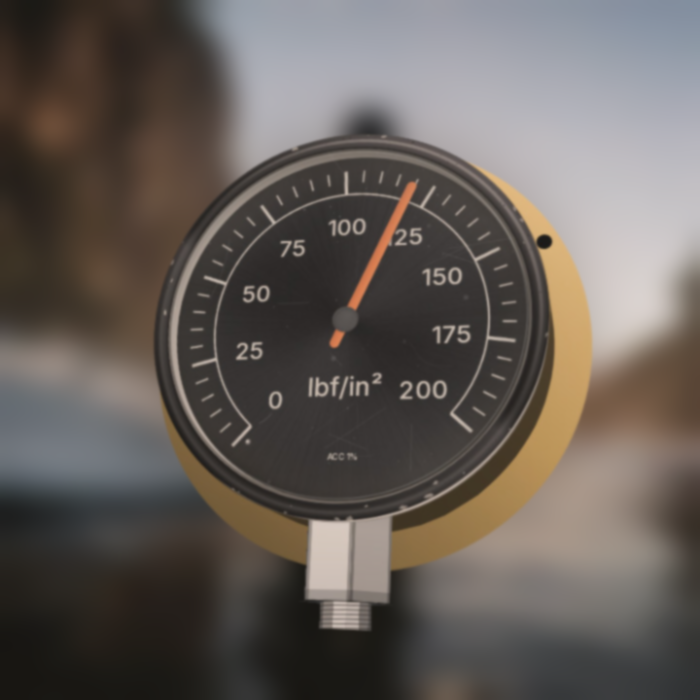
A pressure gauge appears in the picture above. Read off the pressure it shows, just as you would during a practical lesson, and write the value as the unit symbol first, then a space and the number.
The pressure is psi 120
